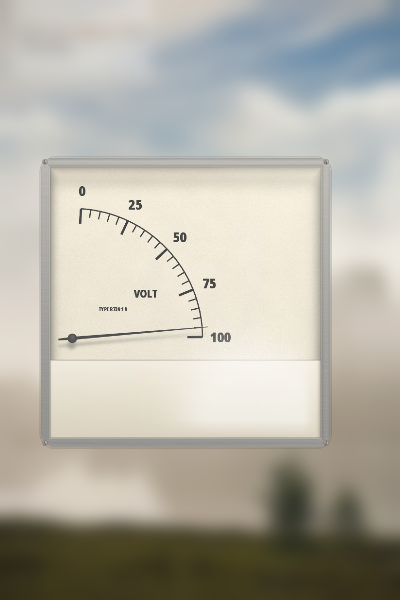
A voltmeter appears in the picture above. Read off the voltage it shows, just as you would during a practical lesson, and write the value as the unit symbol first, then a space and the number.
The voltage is V 95
